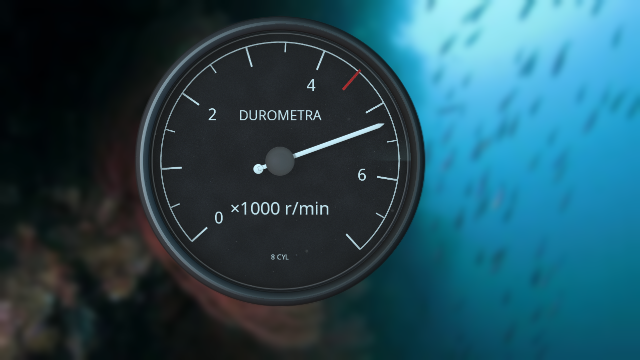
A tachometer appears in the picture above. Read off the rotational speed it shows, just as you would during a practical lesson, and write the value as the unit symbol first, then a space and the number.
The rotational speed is rpm 5250
